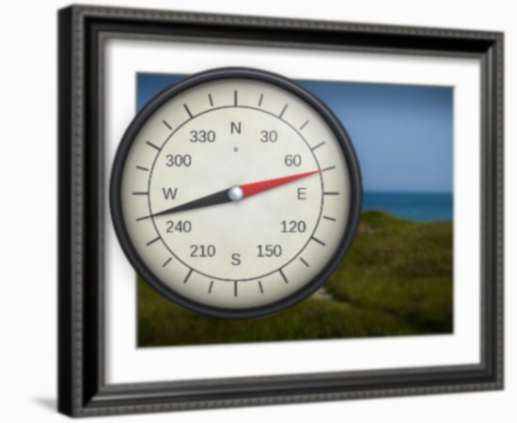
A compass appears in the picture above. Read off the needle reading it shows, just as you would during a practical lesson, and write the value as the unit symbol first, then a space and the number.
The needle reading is ° 75
